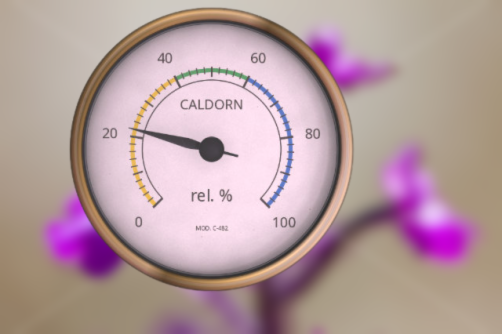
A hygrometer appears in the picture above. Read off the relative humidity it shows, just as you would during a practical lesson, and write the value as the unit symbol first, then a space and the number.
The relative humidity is % 22
